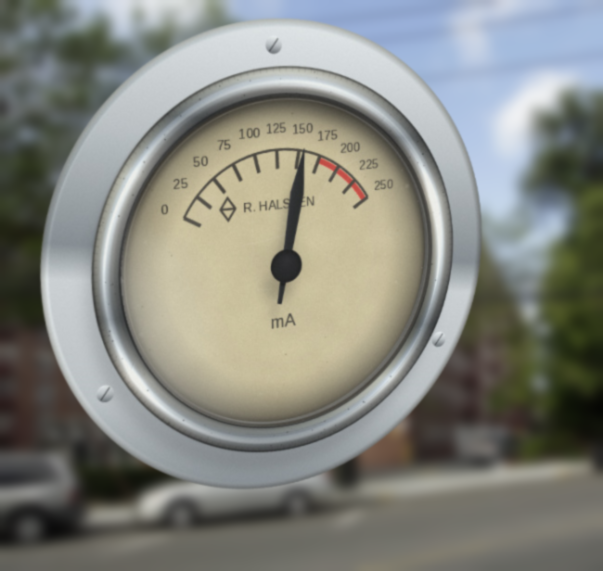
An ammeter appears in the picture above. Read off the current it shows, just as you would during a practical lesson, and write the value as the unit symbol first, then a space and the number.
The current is mA 150
